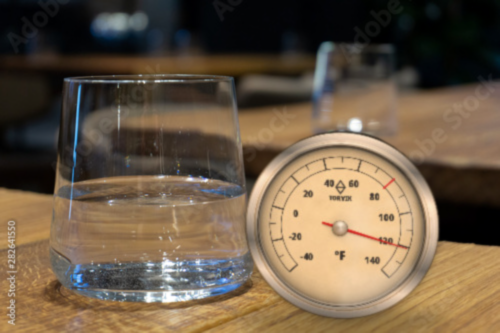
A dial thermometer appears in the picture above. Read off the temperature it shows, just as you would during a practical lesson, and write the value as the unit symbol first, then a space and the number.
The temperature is °F 120
